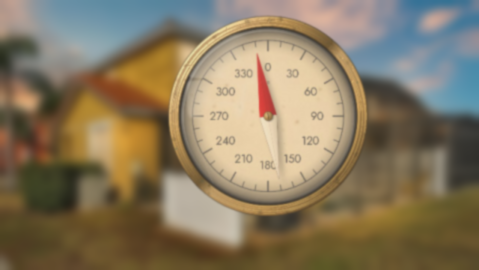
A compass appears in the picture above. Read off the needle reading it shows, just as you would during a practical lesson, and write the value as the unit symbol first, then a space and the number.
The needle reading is ° 350
